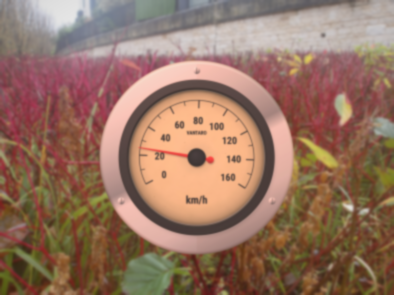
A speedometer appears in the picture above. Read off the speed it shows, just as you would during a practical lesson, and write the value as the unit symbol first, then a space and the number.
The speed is km/h 25
